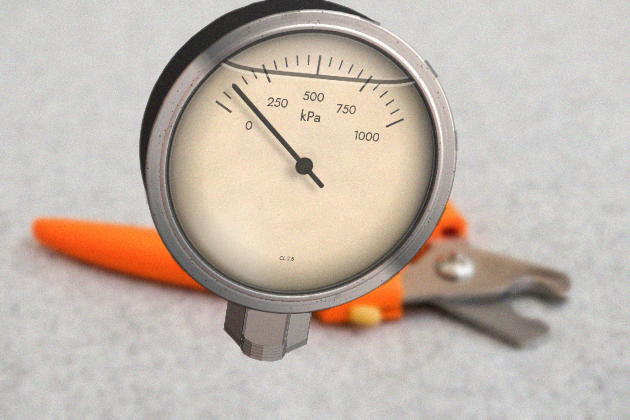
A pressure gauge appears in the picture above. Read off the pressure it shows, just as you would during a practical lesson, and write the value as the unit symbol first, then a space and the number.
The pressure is kPa 100
